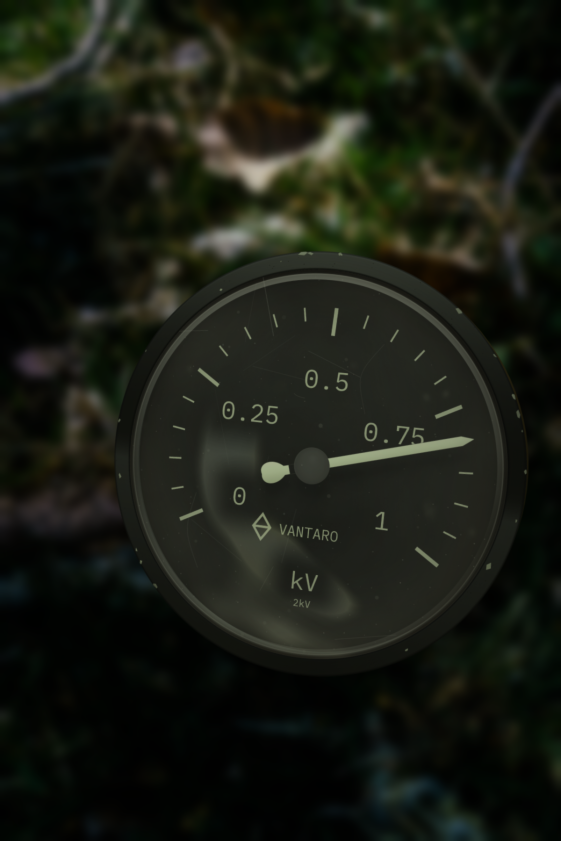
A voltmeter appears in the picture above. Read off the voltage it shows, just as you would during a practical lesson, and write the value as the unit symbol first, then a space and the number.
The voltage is kV 0.8
